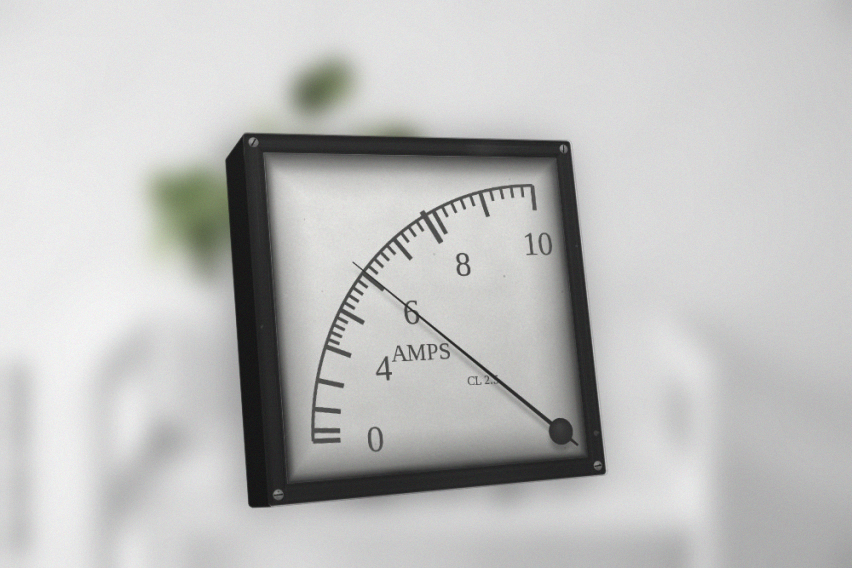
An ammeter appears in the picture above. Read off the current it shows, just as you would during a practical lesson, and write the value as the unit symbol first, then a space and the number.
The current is A 6
